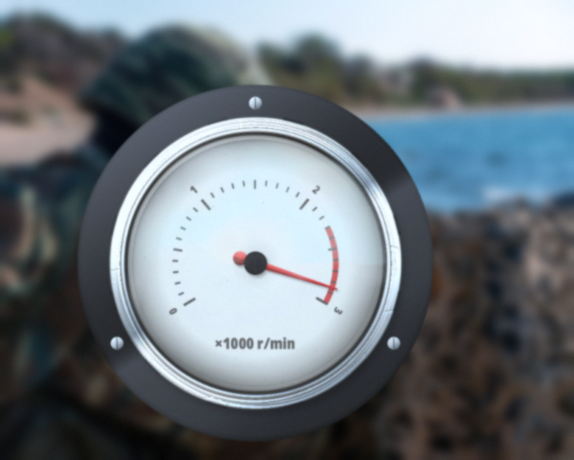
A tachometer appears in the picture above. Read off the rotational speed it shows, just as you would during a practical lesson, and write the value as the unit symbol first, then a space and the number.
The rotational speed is rpm 2850
